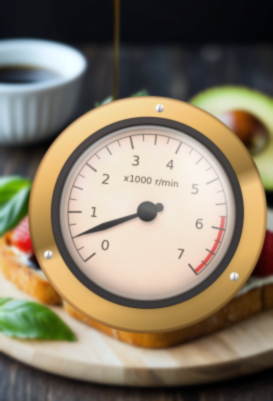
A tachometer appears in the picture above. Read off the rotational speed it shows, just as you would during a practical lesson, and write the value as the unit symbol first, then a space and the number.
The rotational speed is rpm 500
